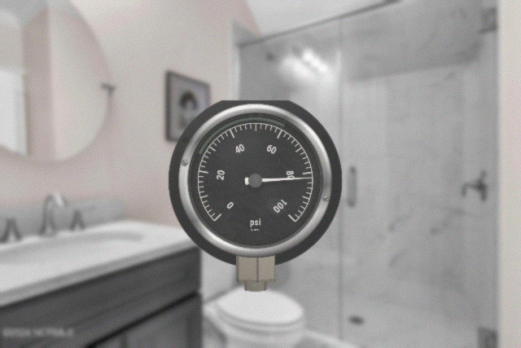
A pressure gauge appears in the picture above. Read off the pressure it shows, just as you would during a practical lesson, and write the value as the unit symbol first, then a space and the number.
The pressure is psi 82
